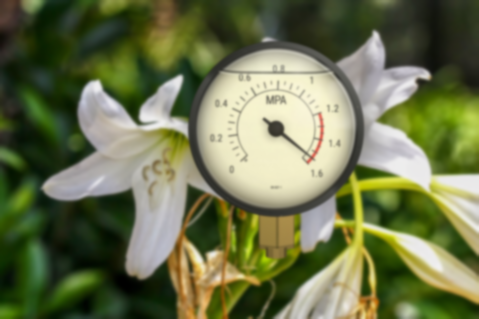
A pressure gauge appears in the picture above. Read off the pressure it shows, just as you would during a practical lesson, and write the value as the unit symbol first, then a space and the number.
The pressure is MPa 1.55
